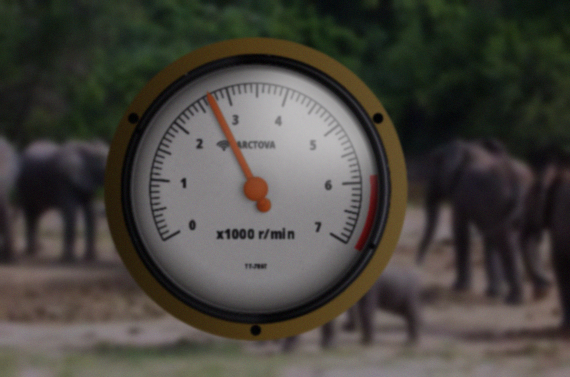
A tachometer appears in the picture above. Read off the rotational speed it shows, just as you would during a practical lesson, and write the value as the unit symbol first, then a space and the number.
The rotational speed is rpm 2700
